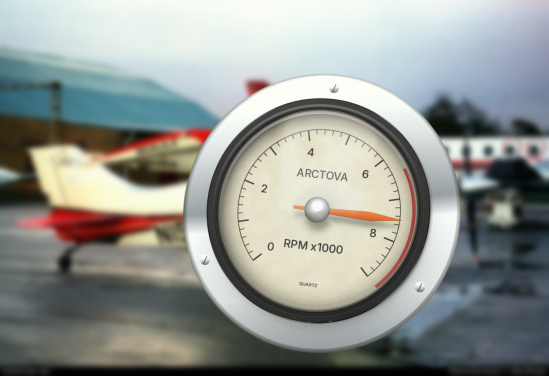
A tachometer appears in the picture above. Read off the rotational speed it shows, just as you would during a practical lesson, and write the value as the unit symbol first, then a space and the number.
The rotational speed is rpm 7500
